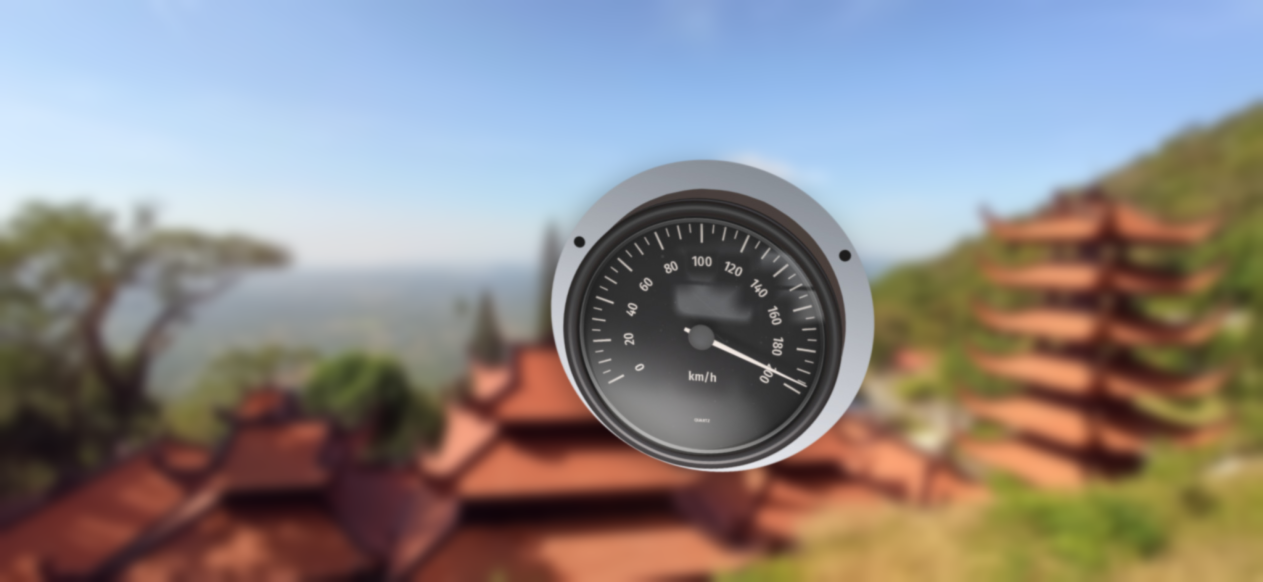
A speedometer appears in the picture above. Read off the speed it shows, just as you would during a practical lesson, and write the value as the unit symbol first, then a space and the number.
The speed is km/h 195
